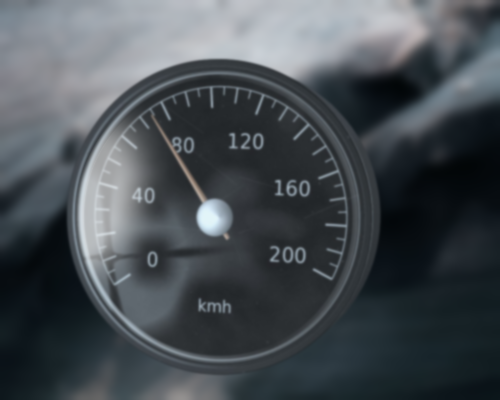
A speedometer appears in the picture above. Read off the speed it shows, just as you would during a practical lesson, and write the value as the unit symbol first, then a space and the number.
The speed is km/h 75
